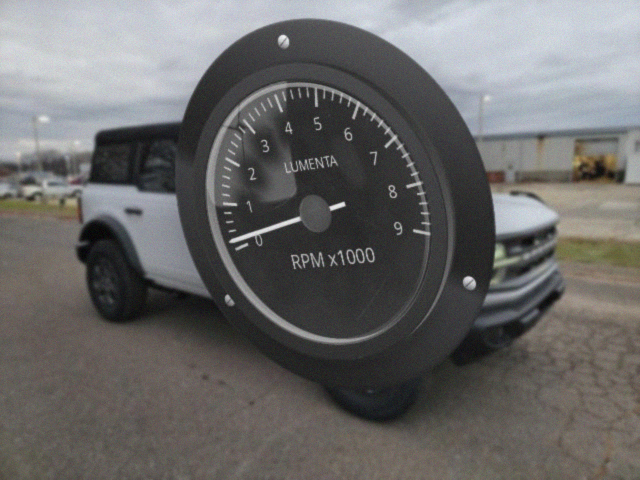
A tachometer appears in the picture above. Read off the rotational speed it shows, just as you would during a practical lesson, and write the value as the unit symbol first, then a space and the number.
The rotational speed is rpm 200
